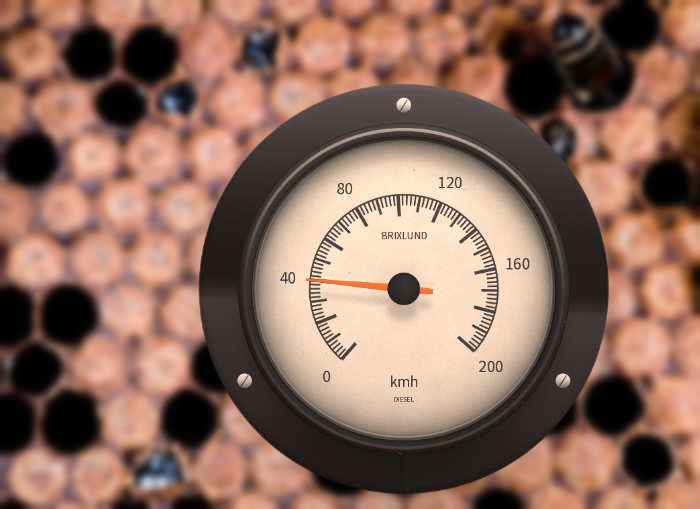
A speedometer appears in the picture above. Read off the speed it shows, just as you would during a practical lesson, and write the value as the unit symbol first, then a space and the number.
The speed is km/h 40
